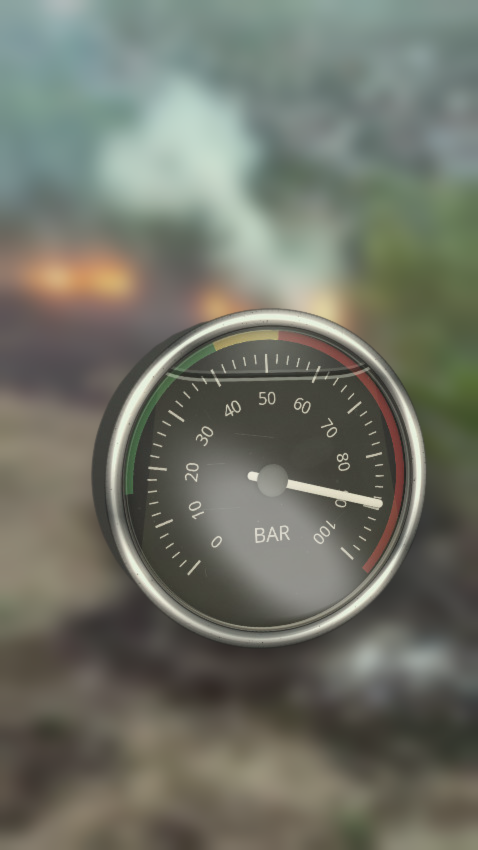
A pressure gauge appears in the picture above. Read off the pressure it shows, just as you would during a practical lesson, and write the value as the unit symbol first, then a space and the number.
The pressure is bar 89
